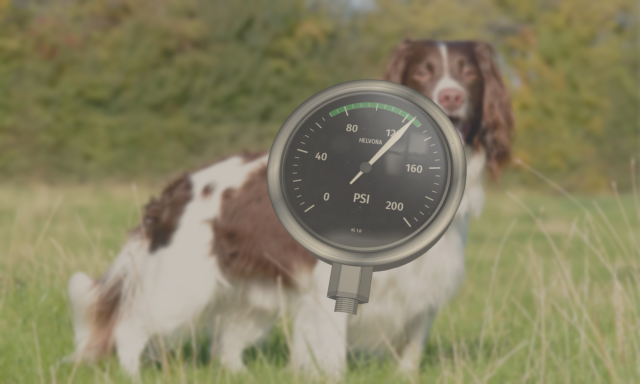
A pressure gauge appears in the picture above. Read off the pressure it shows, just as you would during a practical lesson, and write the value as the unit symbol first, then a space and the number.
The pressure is psi 125
